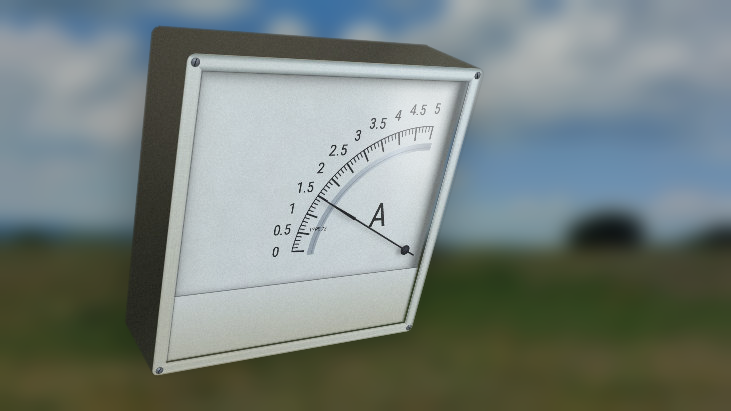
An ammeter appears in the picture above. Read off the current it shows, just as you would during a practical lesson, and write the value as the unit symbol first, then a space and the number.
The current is A 1.5
